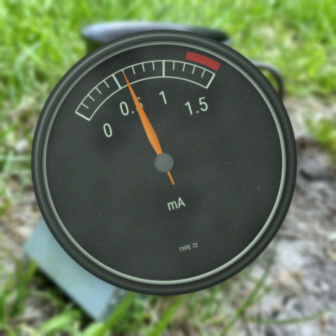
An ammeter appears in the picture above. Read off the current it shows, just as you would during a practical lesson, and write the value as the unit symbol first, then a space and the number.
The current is mA 0.6
